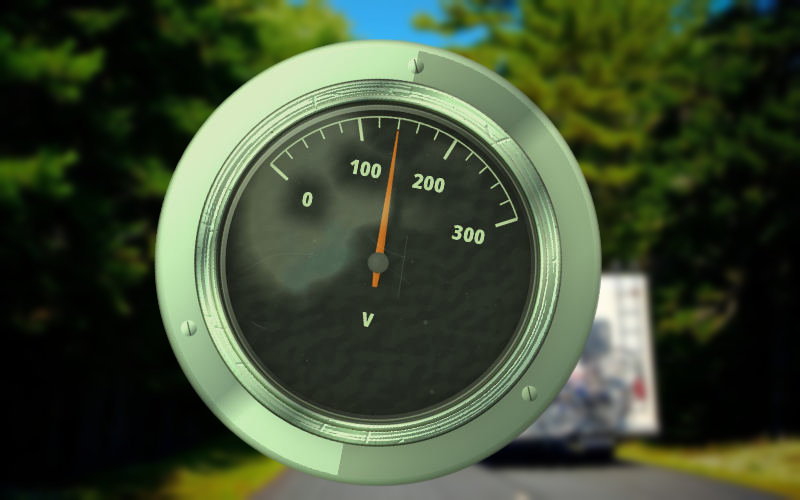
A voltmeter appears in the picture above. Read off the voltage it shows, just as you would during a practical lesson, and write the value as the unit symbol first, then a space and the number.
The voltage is V 140
